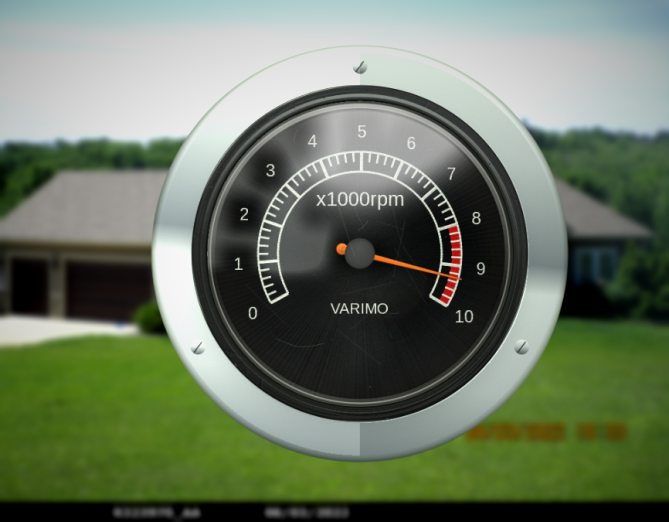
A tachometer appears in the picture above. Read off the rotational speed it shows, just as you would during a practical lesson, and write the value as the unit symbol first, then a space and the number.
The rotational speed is rpm 9300
